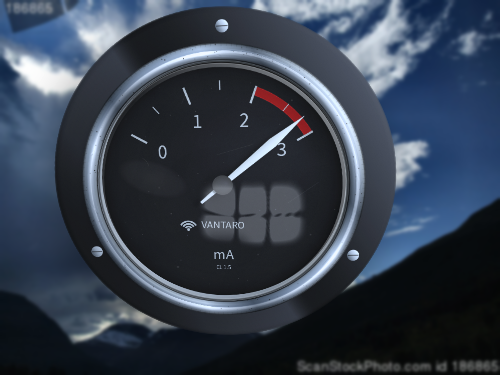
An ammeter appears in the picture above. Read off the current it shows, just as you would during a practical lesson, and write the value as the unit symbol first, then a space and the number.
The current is mA 2.75
